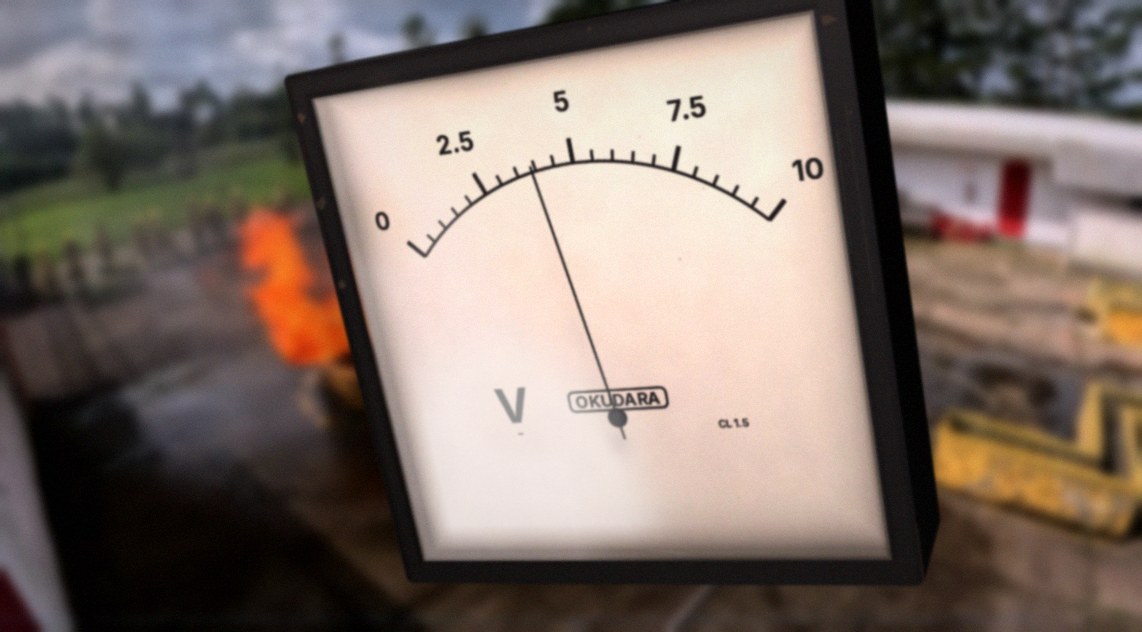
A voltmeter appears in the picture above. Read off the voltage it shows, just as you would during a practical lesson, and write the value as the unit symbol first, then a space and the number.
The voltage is V 4
